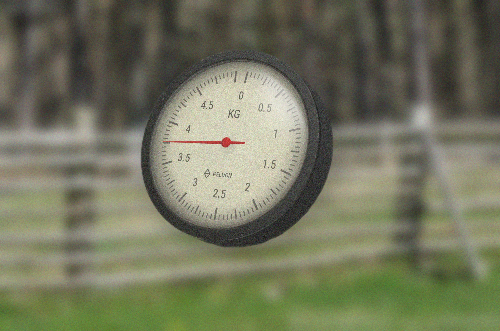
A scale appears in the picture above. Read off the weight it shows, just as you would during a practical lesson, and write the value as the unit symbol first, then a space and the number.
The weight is kg 3.75
